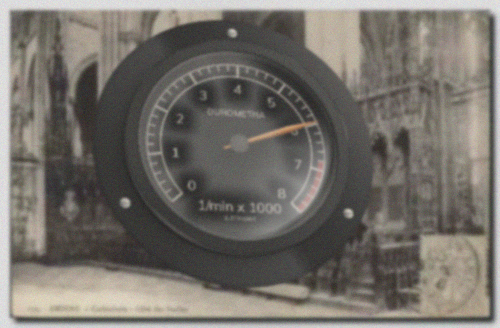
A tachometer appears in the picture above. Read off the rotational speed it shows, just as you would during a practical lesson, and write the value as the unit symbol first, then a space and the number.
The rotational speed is rpm 6000
